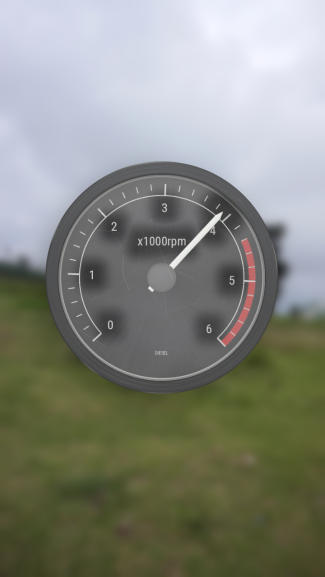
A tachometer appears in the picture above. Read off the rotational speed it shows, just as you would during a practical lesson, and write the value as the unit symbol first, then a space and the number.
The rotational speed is rpm 3900
